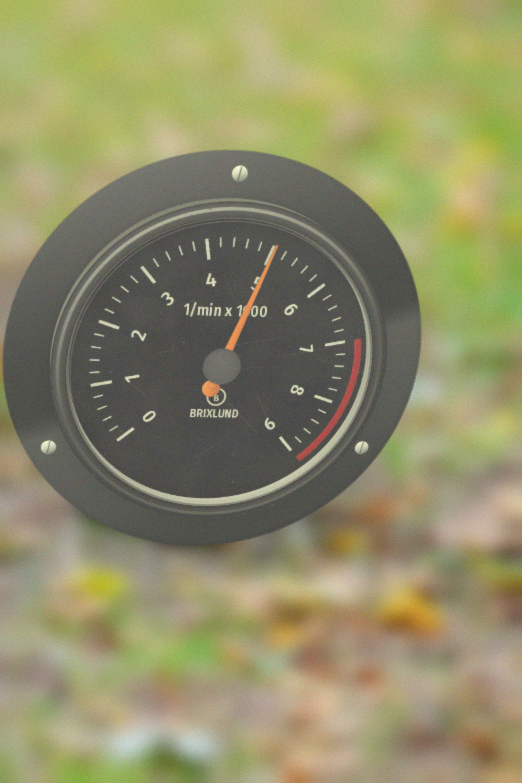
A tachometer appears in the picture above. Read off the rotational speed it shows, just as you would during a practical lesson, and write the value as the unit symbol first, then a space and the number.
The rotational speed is rpm 5000
